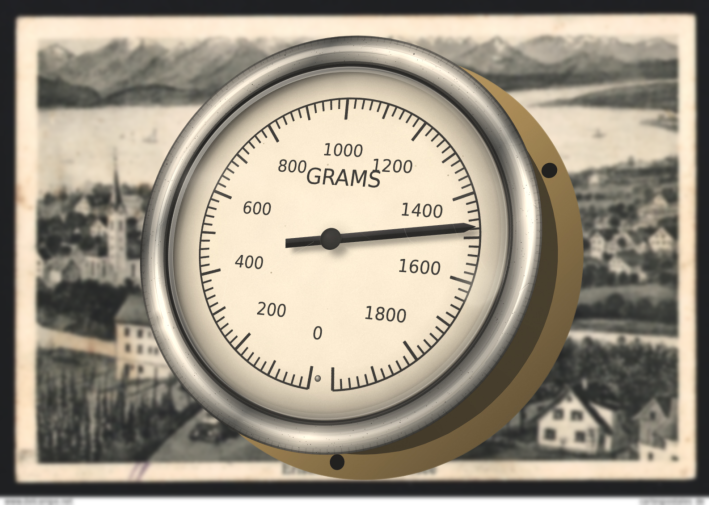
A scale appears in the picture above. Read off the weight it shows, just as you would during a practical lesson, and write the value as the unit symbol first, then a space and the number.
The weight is g 1480
